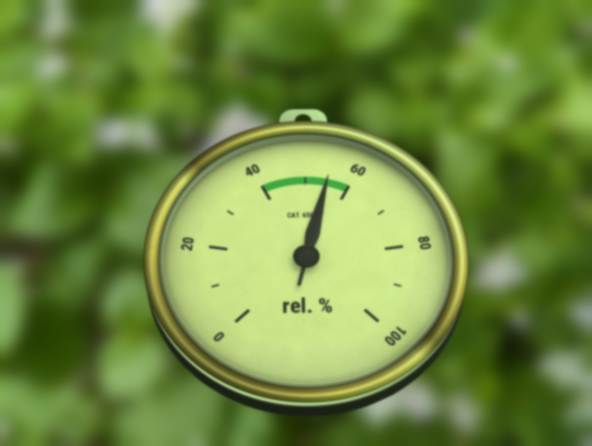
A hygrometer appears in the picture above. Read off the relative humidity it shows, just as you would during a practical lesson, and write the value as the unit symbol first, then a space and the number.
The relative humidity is % 55
